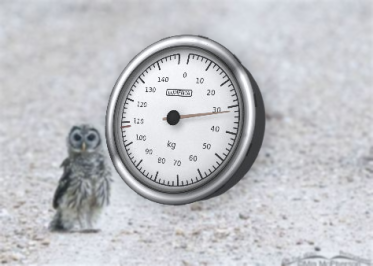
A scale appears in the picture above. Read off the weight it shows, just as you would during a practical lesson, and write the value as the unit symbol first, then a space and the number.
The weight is kg 32
